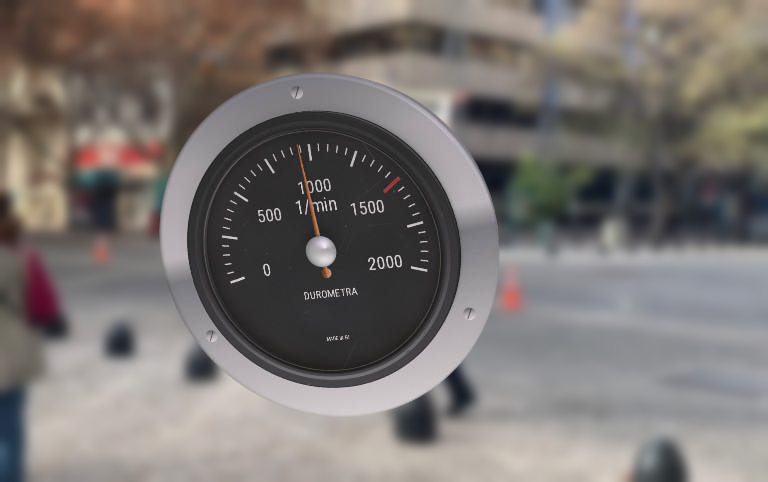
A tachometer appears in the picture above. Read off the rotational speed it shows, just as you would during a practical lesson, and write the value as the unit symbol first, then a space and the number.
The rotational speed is rpm 950
